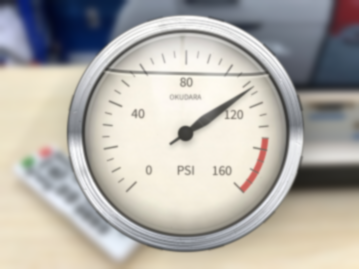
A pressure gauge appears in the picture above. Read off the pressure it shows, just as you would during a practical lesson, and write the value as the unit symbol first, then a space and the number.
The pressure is psi 112.5
